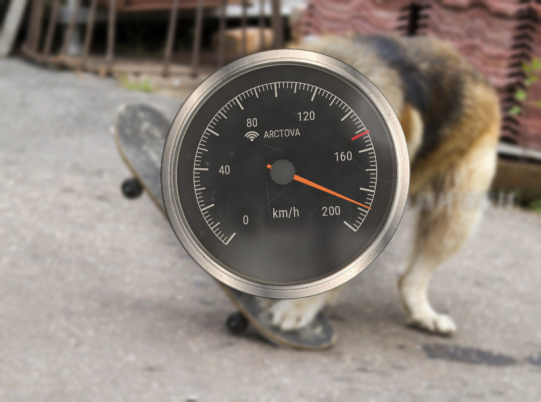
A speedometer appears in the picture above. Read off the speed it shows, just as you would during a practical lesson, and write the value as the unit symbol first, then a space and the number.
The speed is km/h 188
